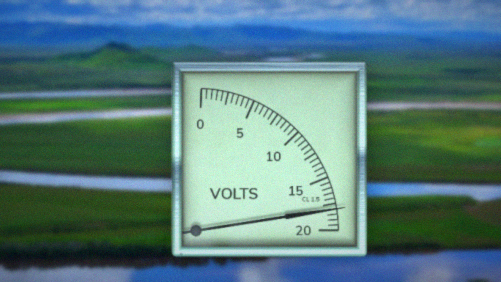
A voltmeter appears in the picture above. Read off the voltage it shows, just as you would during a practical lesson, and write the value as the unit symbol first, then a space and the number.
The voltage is V 18
